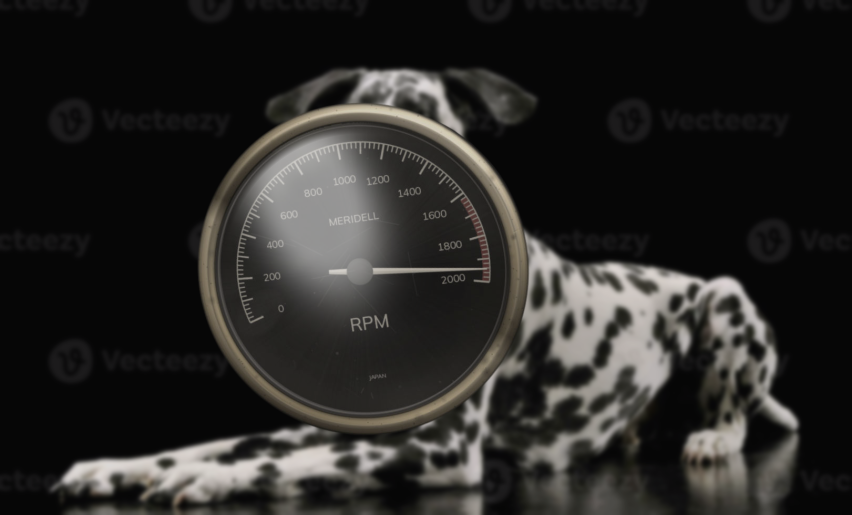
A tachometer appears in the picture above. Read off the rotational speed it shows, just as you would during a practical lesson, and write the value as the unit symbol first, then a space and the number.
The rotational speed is rpm 1940
